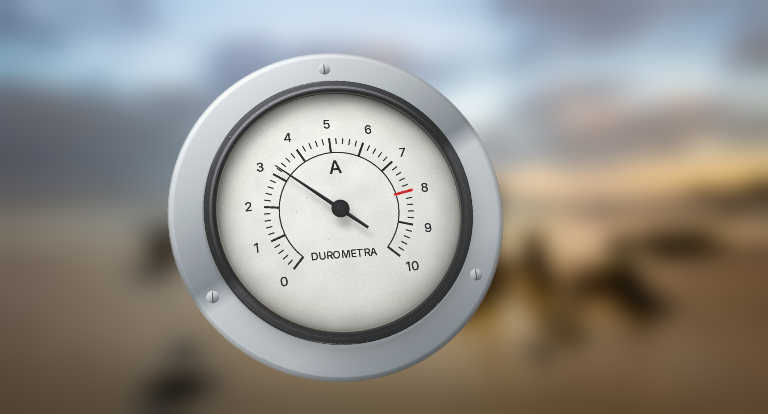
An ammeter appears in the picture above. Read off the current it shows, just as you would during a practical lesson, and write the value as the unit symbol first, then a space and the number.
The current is A 3.2
